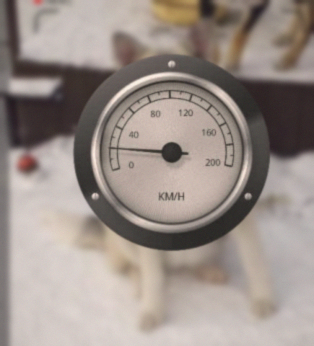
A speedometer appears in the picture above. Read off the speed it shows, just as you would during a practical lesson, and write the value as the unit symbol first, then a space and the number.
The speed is km/h 20
